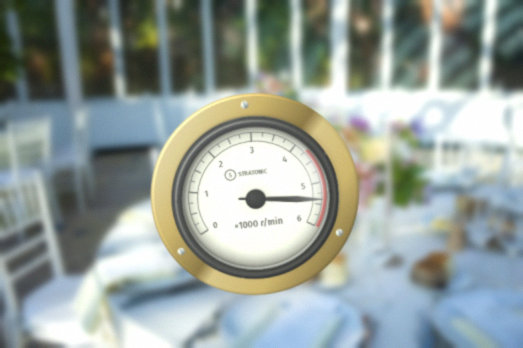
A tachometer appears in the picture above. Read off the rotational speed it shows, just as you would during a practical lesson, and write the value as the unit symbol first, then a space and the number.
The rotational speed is rpm 5375
